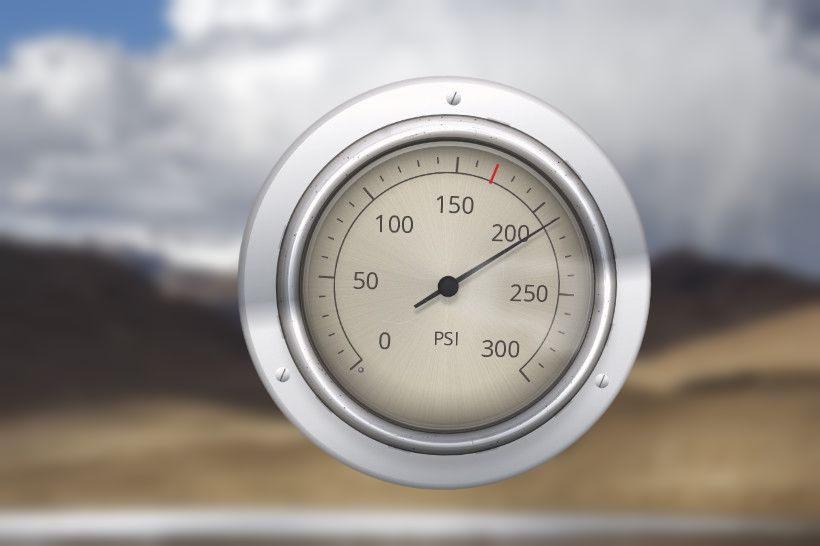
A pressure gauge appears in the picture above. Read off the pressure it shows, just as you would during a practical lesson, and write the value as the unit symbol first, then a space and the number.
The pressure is psi 210
